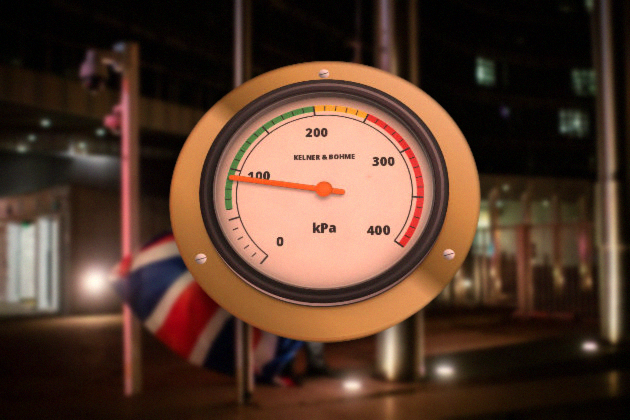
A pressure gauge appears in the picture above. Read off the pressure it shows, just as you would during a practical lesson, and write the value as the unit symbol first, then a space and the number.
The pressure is kPa 90
